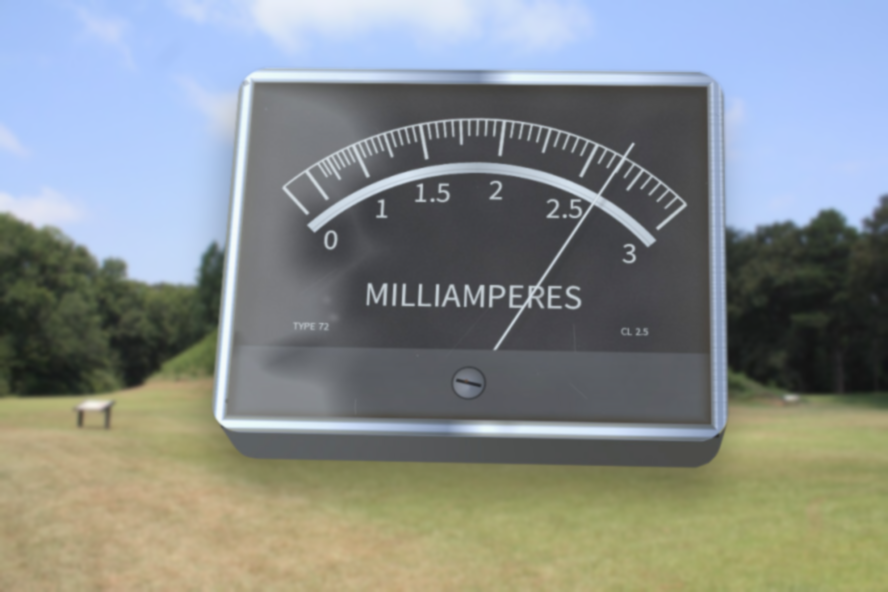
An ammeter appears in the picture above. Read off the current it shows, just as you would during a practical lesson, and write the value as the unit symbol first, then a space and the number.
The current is mA 2.65
